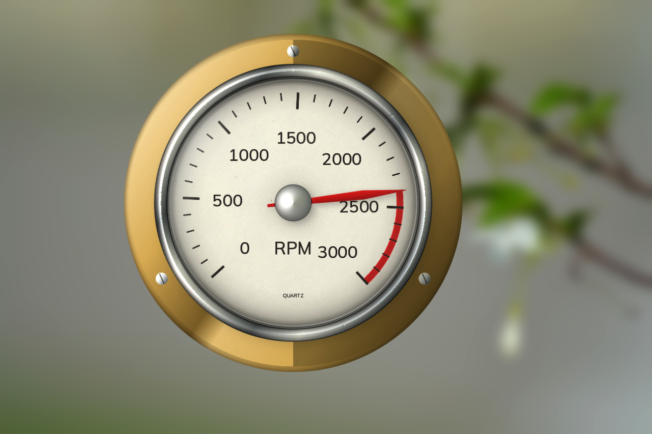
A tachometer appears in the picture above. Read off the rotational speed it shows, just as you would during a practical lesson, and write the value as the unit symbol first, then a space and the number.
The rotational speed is rpm 2400
